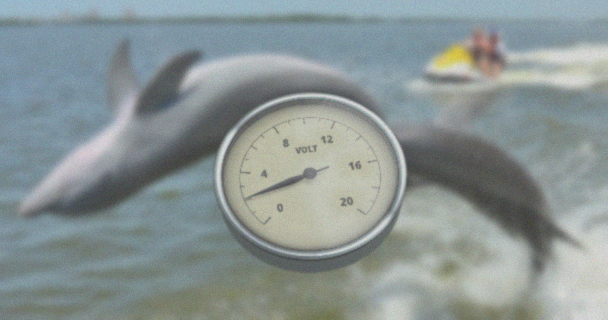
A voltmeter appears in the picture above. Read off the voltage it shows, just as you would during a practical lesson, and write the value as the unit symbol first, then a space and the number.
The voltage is V 2
